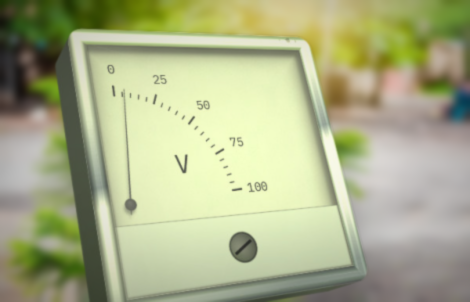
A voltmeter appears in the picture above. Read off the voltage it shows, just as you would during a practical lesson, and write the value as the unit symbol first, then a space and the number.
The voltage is V 5
